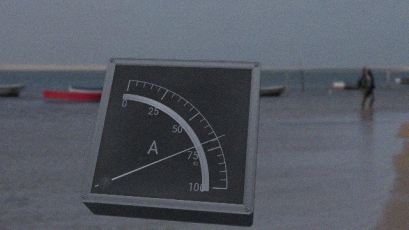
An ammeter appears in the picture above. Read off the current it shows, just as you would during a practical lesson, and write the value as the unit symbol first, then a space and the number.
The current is A 70
